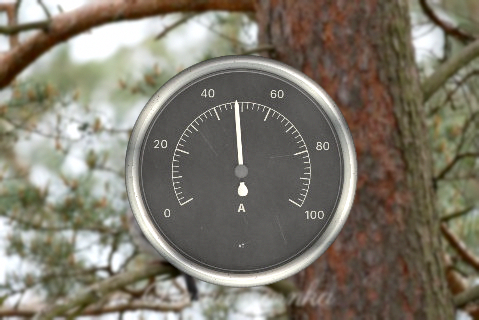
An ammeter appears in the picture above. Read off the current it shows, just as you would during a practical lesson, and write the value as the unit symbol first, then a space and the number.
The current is A 48
